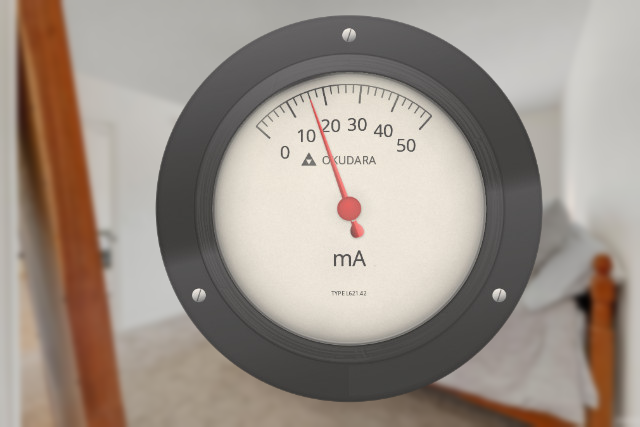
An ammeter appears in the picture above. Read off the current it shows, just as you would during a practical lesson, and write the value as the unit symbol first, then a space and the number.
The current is mA 16
